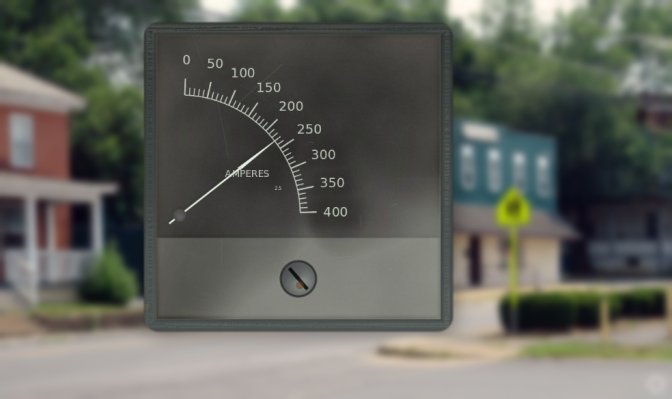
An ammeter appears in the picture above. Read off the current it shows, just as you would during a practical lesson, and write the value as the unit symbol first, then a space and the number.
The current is A 230
